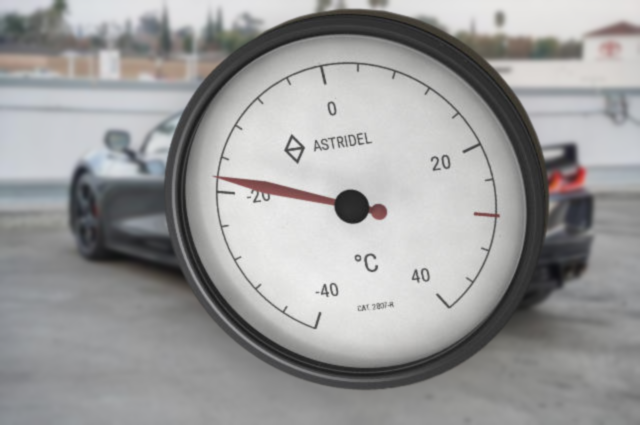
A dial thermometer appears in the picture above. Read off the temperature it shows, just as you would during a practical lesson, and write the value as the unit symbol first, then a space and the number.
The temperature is °C -18
